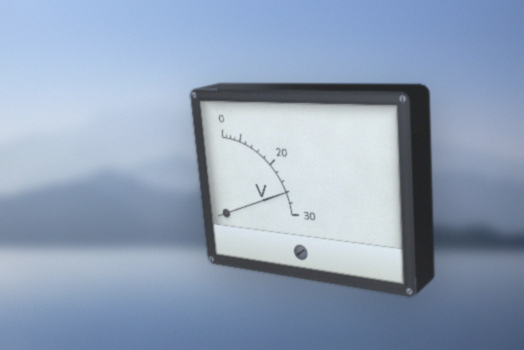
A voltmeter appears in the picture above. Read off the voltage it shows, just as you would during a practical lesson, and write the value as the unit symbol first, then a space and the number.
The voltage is V 26
